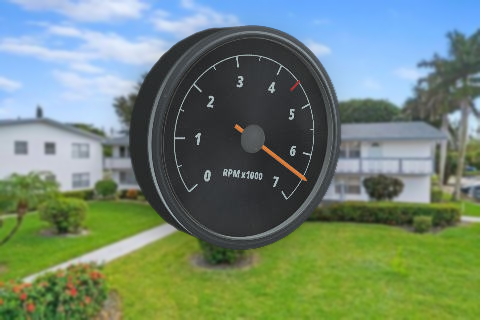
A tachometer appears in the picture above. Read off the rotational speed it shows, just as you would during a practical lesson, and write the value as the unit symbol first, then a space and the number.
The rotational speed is rpm 6500
